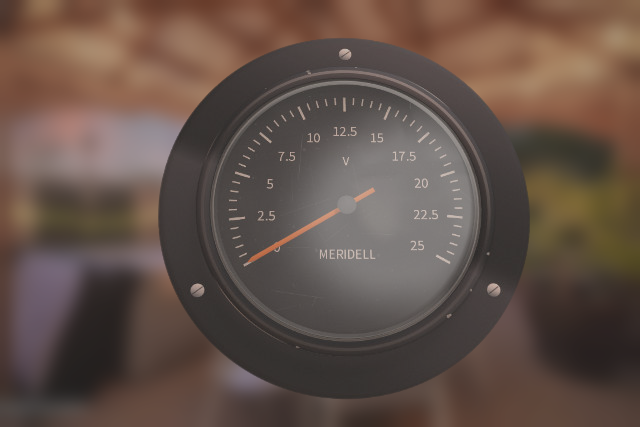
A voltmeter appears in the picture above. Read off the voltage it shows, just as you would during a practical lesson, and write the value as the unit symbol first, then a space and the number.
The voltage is V 0
